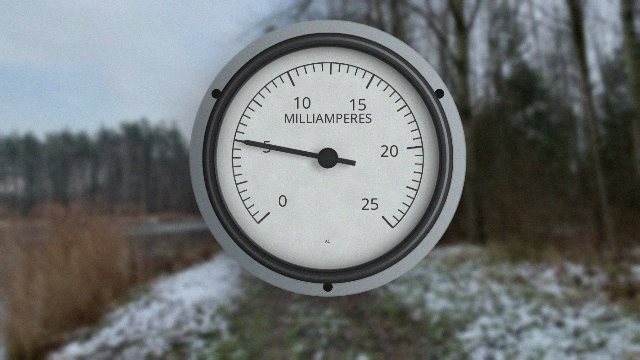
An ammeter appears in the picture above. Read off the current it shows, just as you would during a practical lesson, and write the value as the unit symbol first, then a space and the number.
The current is mA 5
